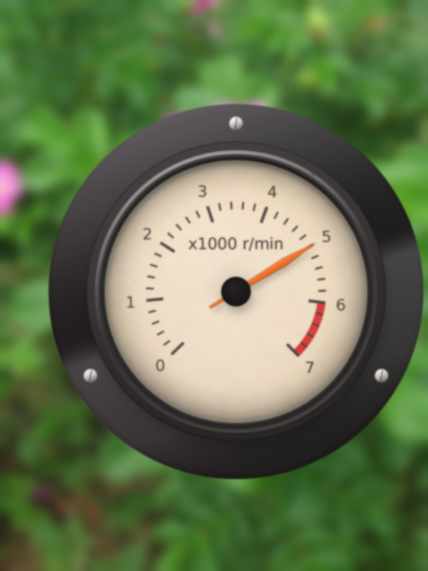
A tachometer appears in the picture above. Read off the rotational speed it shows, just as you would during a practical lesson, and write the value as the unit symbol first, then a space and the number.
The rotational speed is rpm 5000
